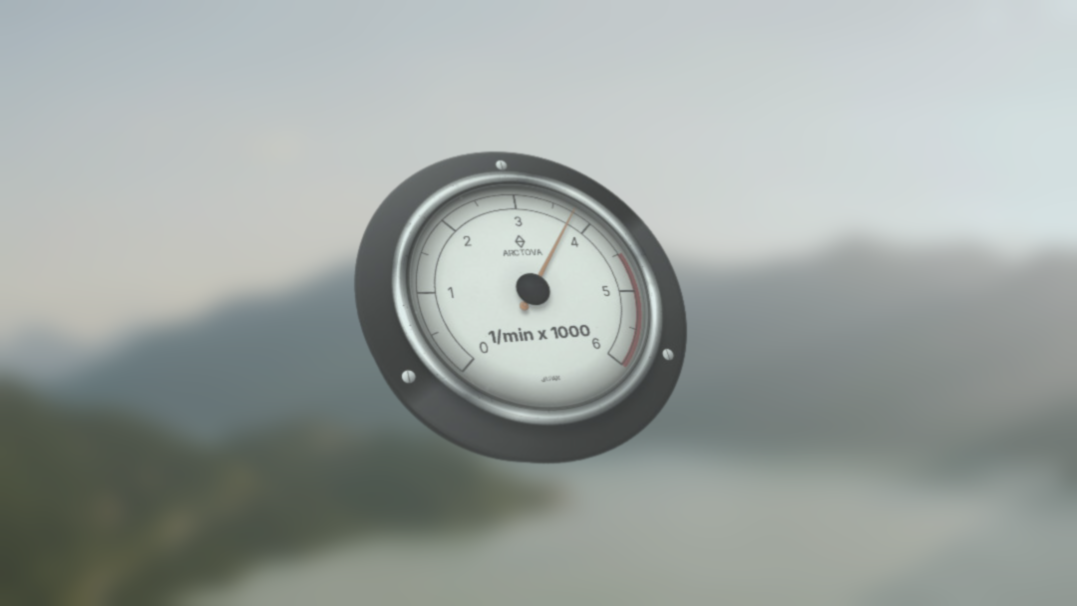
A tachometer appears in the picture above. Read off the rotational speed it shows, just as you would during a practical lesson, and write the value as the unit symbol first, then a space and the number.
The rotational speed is rpm 3750
